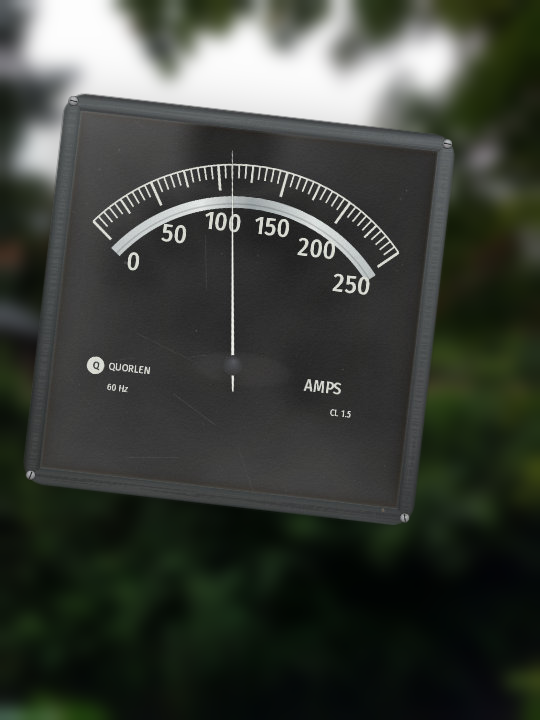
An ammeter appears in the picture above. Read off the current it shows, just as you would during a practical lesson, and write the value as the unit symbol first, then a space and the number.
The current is A 110
